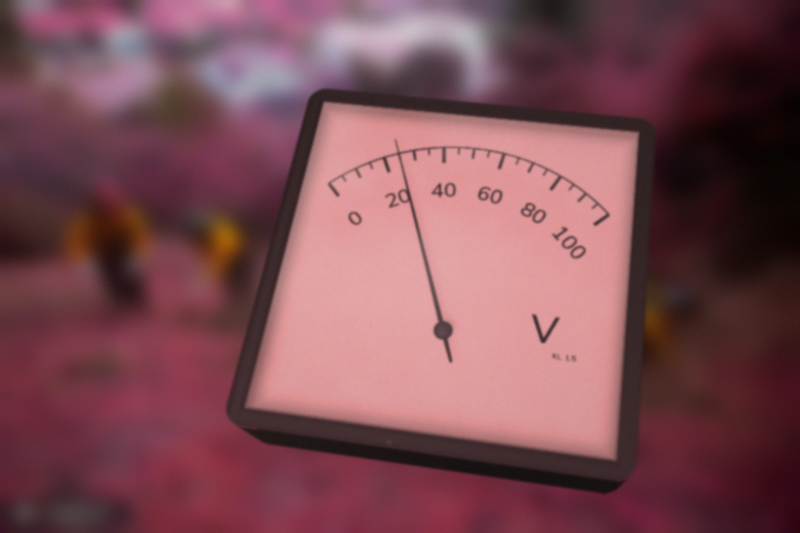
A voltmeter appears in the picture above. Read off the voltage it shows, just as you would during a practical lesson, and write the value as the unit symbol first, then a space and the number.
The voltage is V 25
